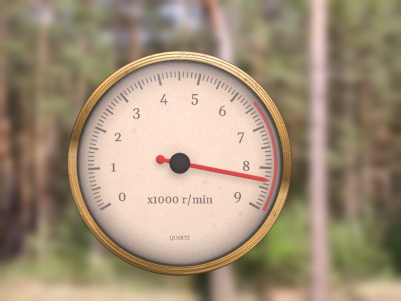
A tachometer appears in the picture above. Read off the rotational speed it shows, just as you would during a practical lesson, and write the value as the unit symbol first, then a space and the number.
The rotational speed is rpm 8300
